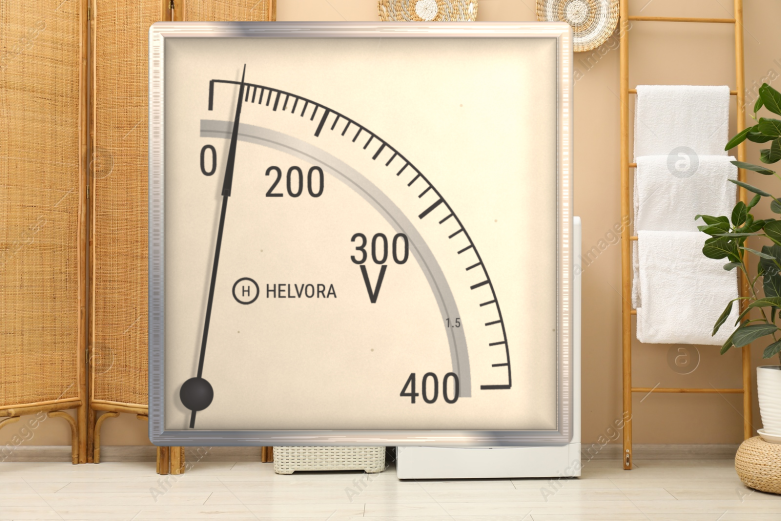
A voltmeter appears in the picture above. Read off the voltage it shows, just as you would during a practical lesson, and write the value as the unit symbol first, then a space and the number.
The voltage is V 100
